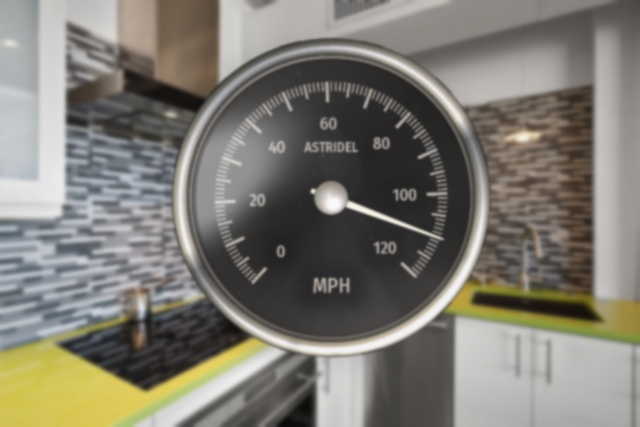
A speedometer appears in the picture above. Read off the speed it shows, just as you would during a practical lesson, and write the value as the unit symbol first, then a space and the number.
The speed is mph 110
